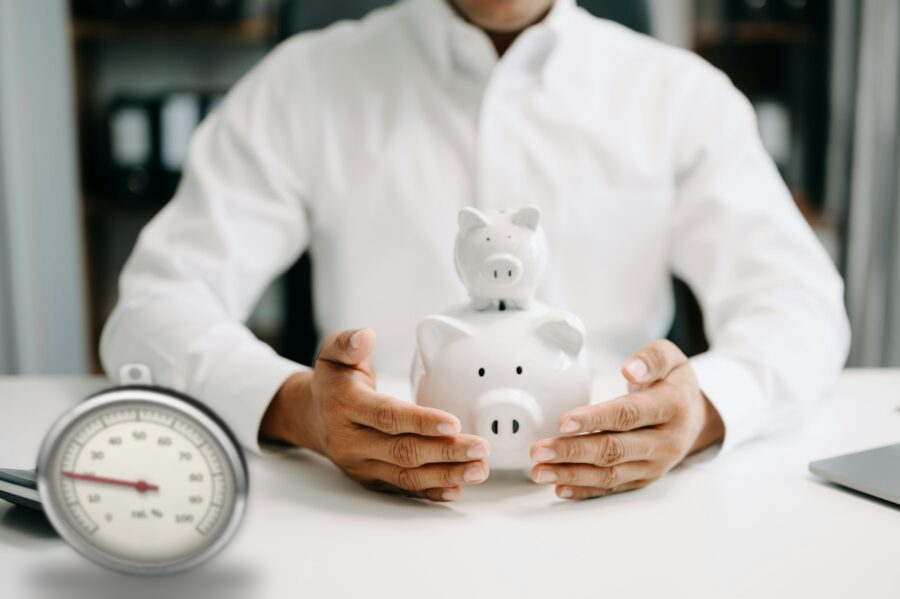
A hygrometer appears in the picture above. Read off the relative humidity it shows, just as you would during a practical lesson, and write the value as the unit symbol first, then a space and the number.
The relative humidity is % 20
